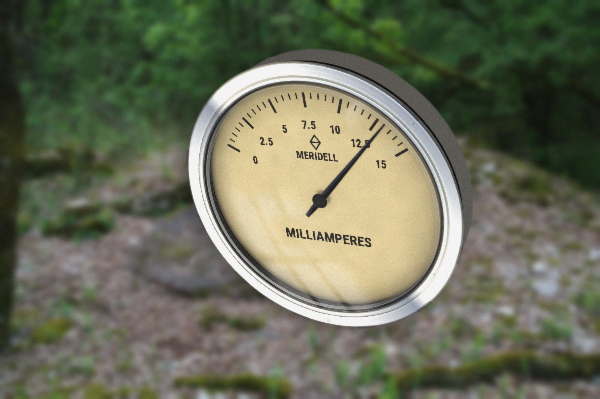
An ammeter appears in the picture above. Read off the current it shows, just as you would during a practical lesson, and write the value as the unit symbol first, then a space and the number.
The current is mA 13
